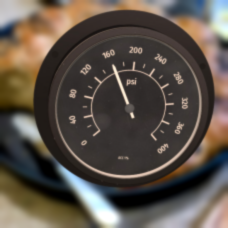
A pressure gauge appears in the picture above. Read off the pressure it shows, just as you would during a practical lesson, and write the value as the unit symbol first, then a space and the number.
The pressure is psi 160
